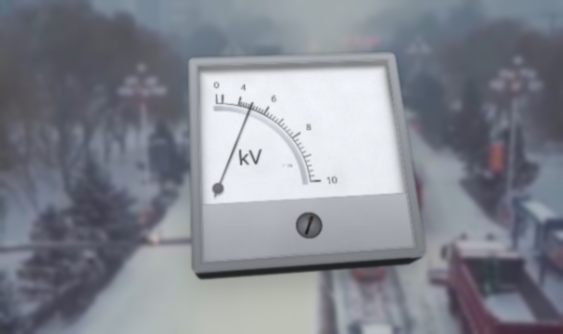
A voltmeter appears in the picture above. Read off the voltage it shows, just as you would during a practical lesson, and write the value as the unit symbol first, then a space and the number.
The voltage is kV 5
